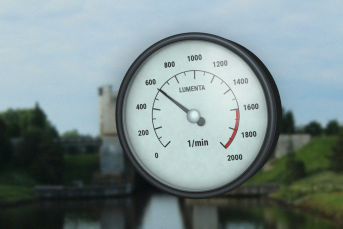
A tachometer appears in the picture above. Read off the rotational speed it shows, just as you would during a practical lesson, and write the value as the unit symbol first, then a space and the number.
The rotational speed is rpm 600
